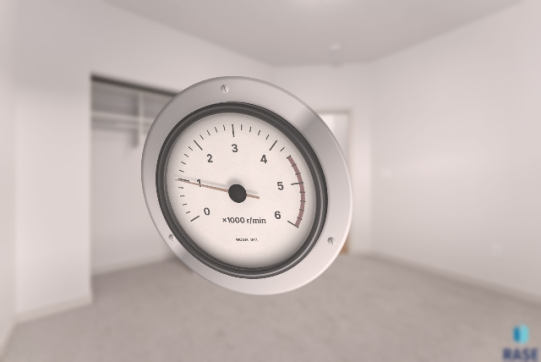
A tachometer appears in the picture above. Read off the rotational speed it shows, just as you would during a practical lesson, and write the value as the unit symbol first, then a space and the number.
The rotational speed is rpm 1000
